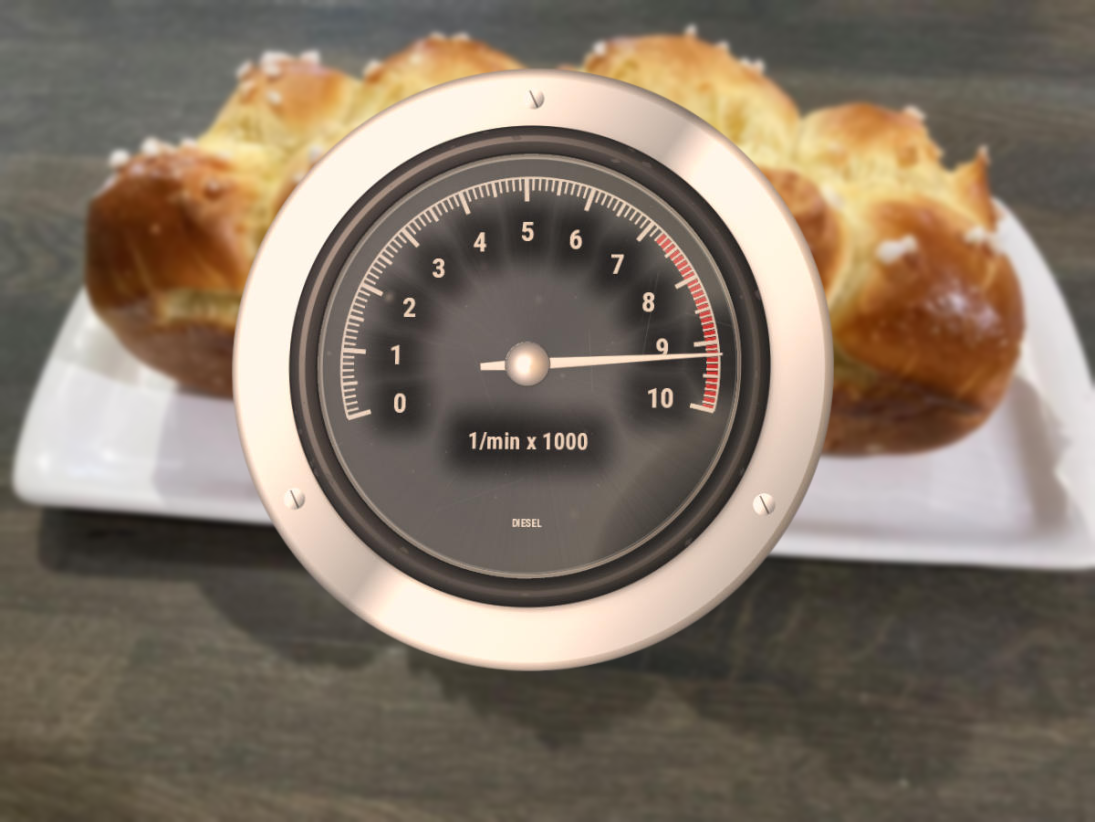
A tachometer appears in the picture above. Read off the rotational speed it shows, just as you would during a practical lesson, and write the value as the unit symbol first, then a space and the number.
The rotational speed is rpm 9200
